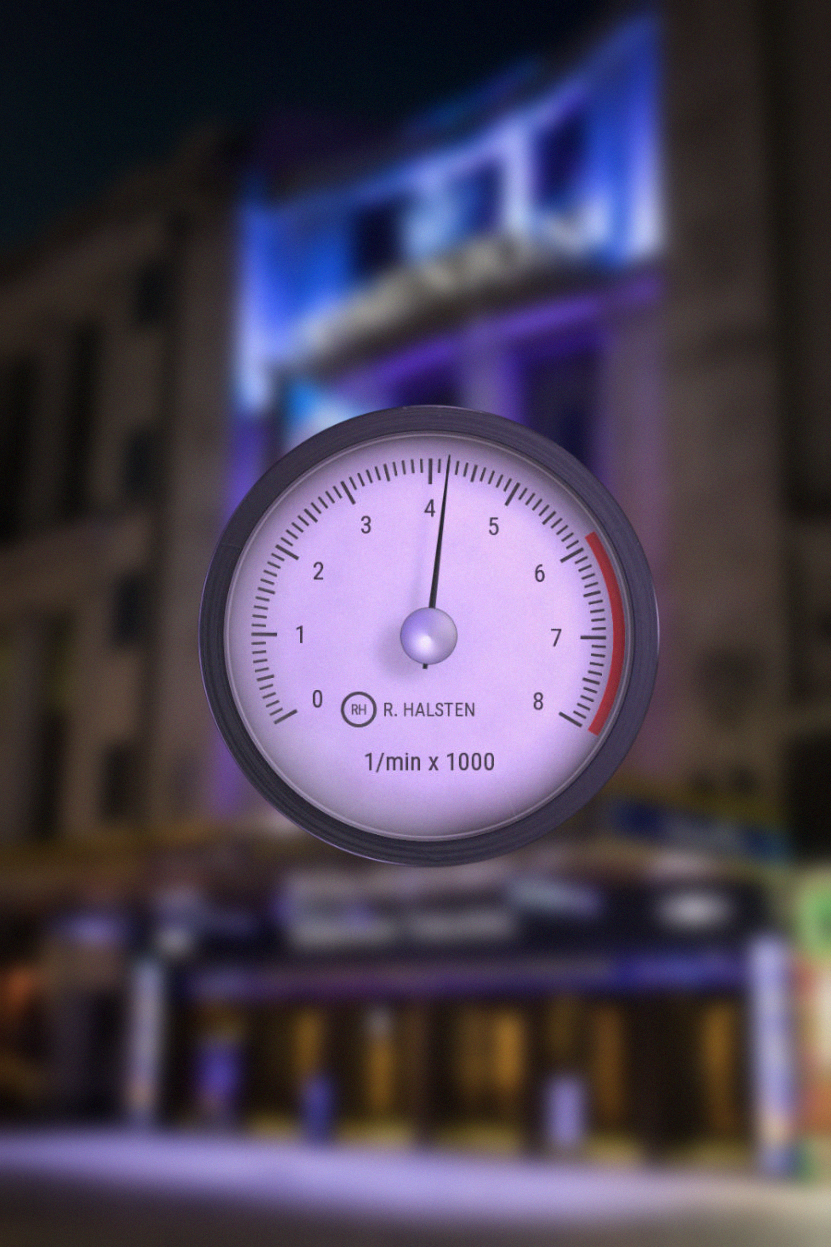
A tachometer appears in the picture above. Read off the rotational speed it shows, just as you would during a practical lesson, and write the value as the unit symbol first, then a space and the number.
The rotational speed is rpm 4200
